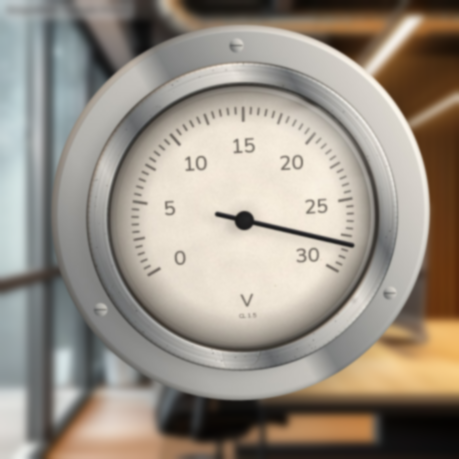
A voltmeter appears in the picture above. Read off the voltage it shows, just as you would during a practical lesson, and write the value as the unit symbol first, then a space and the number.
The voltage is V 28
